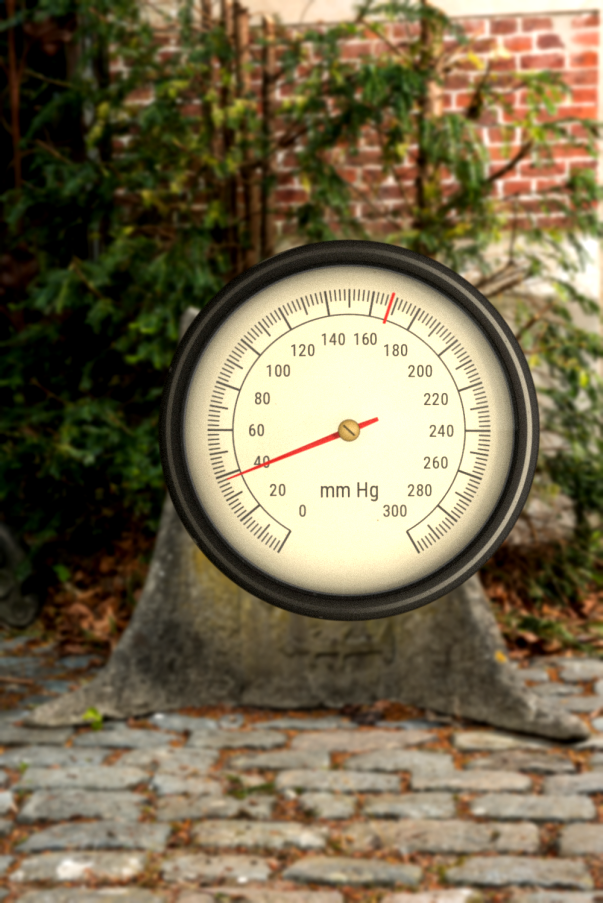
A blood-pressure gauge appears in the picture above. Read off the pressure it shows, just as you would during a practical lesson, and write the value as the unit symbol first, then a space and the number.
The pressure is mmHg 38
